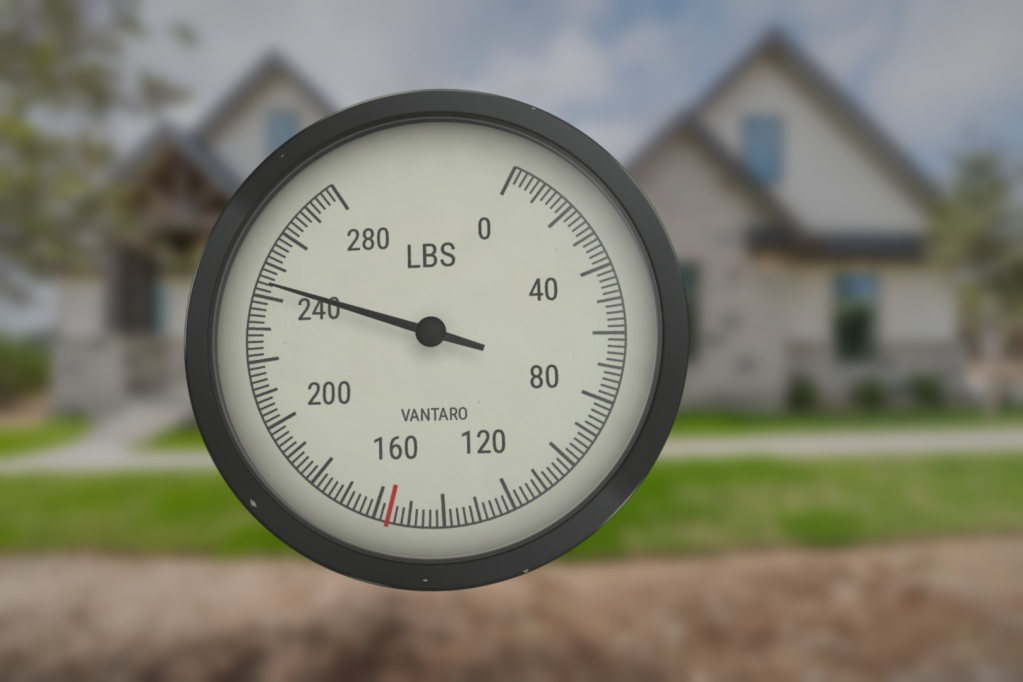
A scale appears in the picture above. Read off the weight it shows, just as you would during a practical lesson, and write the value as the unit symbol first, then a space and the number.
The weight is lb 244
